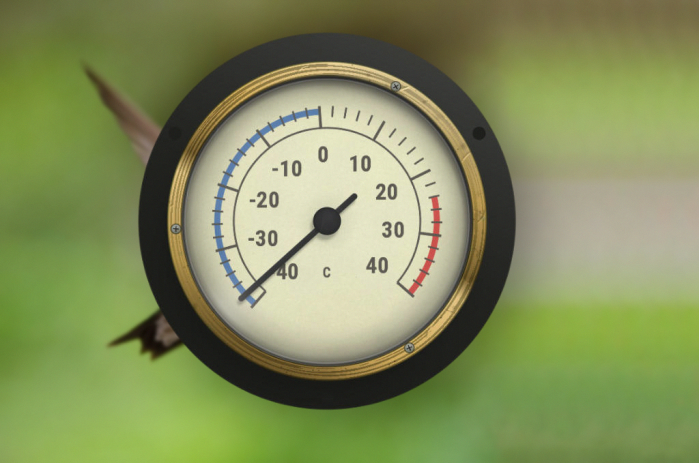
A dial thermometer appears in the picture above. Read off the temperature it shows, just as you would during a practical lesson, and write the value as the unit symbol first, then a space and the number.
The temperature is °C -38
